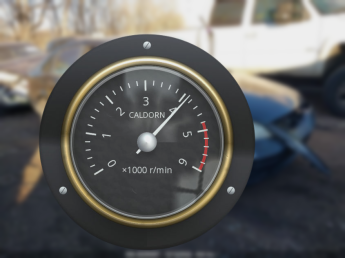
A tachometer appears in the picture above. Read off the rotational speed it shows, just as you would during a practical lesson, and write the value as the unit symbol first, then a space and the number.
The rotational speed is rpm 4100
